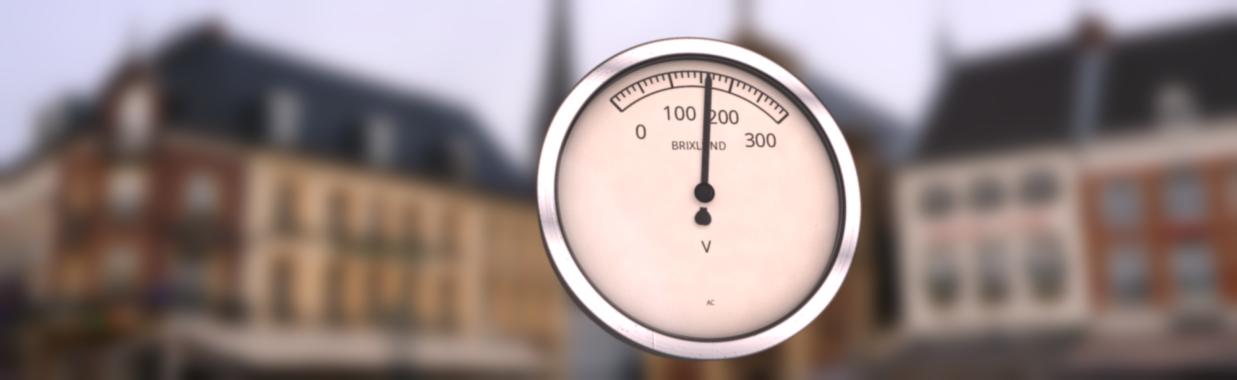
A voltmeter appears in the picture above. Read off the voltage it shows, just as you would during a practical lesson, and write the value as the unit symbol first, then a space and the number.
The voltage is V 160
